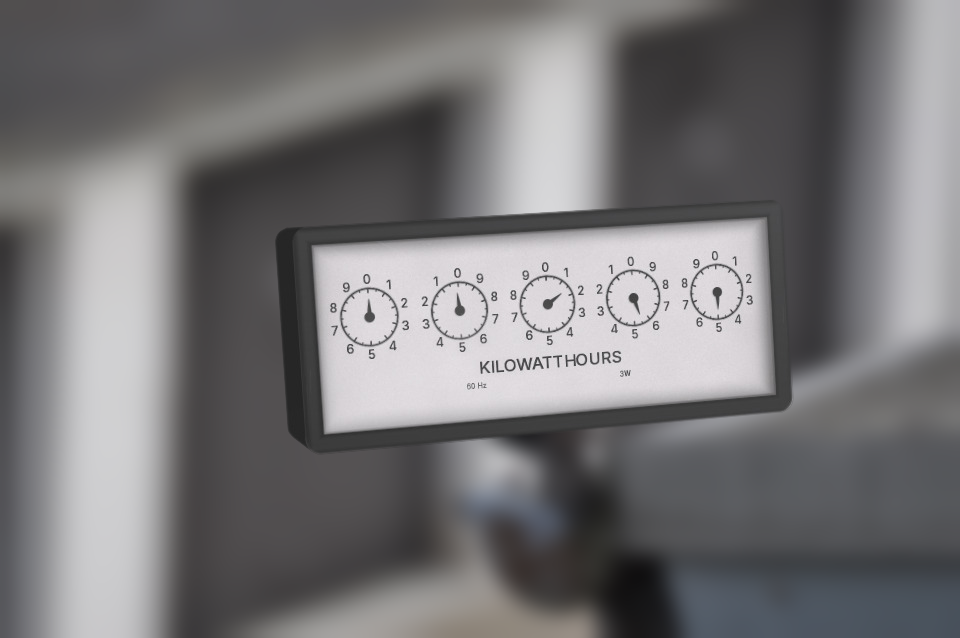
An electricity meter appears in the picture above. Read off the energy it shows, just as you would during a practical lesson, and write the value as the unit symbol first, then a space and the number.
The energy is kWh 155
